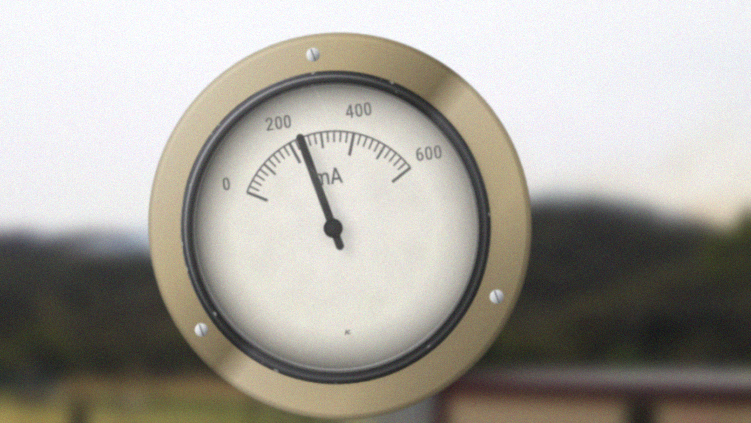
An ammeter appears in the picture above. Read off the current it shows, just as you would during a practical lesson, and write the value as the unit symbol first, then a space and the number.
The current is mA 240
